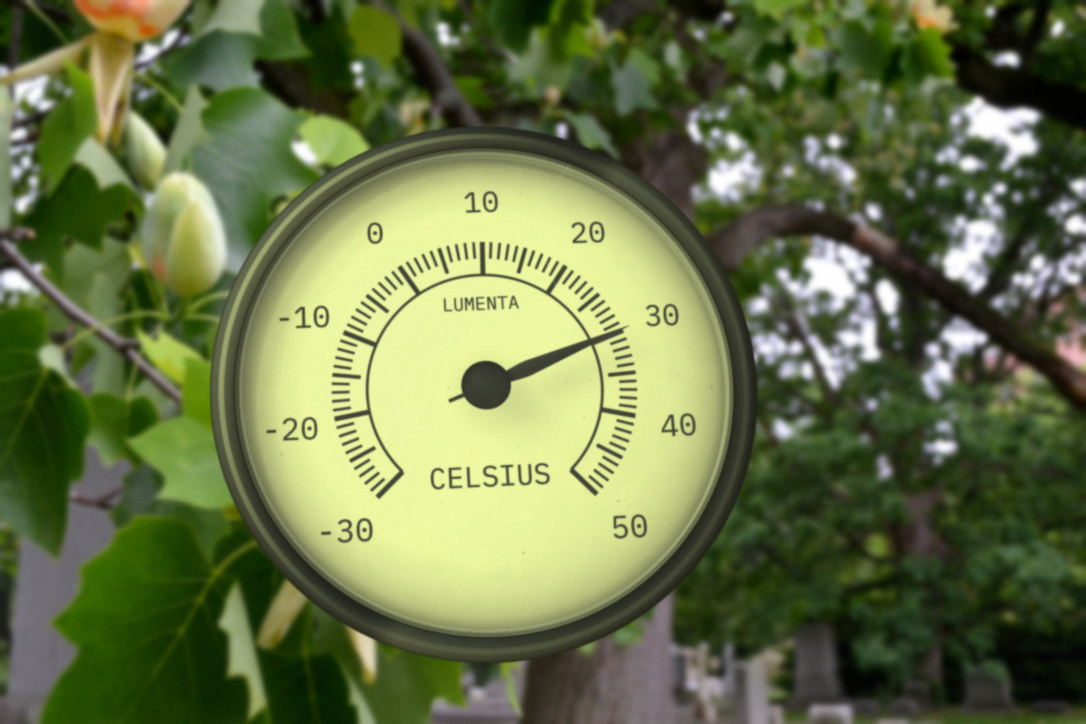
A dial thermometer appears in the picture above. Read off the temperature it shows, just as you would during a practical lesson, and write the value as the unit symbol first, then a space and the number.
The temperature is °C 30
